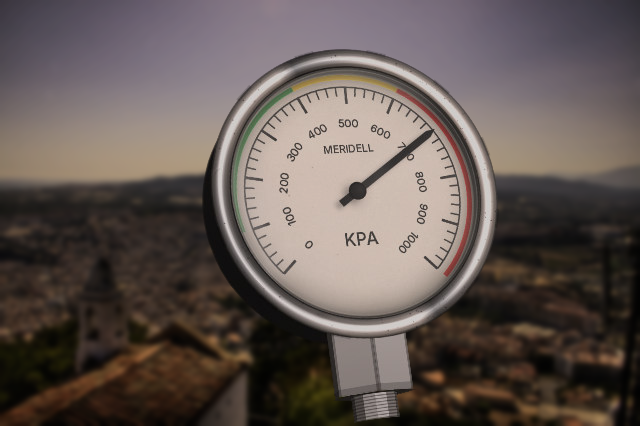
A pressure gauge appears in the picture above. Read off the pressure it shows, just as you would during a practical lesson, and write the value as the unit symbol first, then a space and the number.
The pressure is kPa 700
